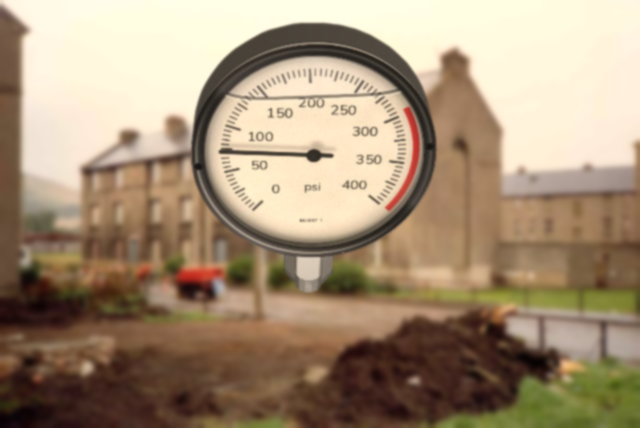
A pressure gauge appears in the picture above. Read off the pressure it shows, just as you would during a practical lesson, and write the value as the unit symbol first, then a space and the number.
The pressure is psi 75
